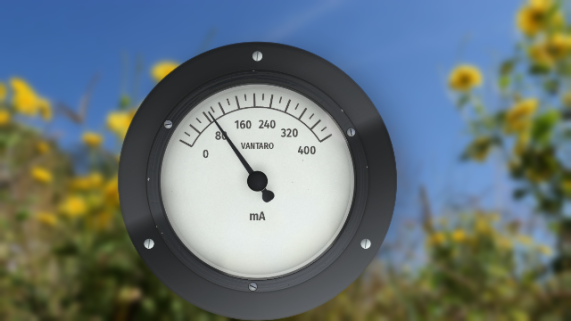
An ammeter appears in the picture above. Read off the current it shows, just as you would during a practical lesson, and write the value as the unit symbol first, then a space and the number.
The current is mA 90
